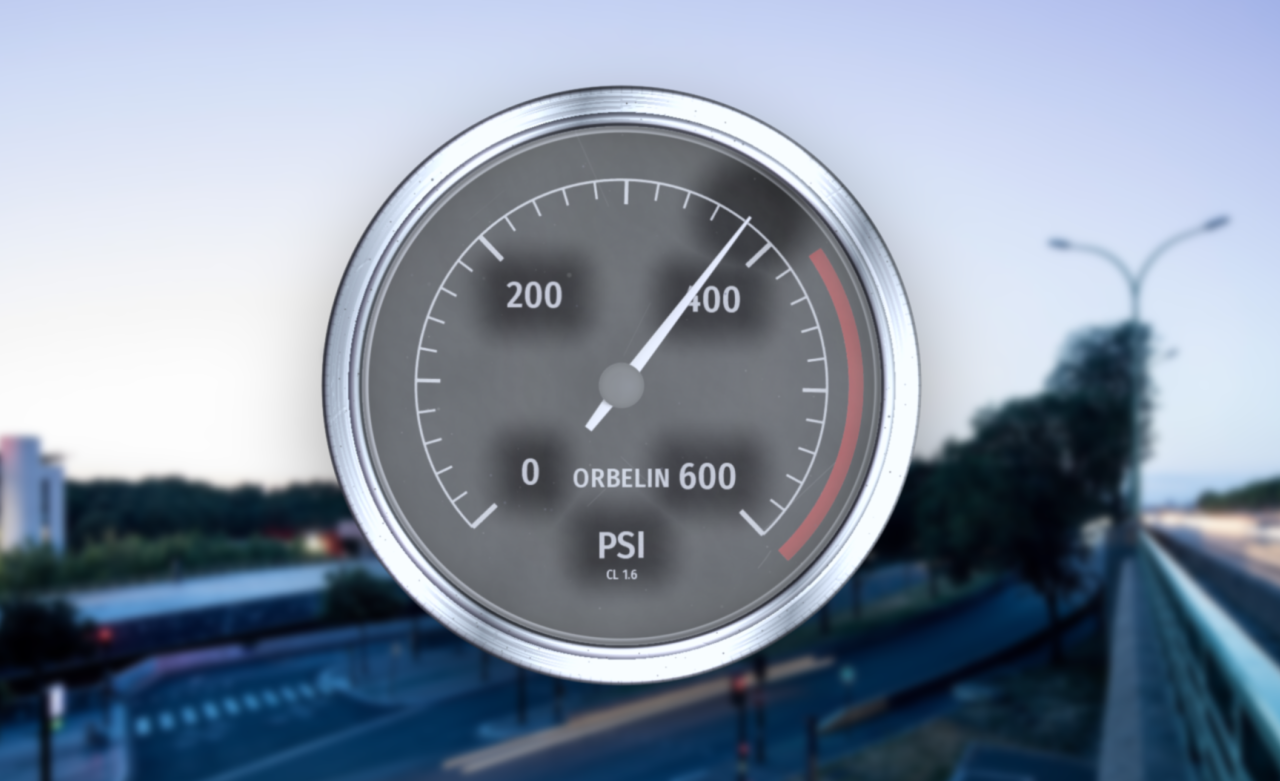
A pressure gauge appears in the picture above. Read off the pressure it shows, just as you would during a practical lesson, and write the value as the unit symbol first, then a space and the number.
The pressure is psi 380
